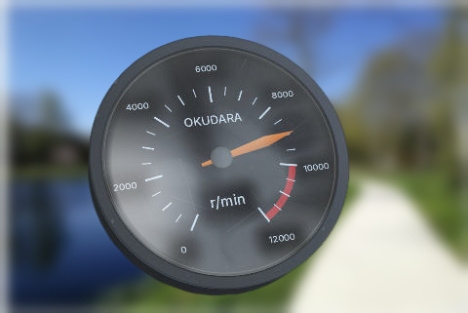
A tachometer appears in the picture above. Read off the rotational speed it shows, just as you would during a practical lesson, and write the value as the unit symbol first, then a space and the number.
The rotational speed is rpm 9000
